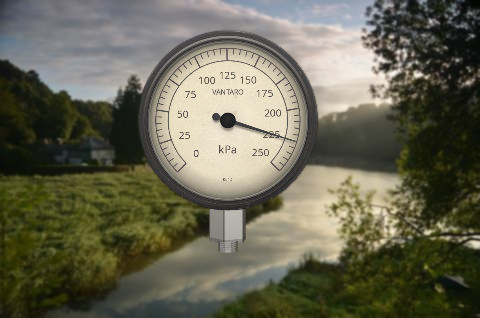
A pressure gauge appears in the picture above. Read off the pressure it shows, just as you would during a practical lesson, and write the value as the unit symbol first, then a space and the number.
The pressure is kPa 225
